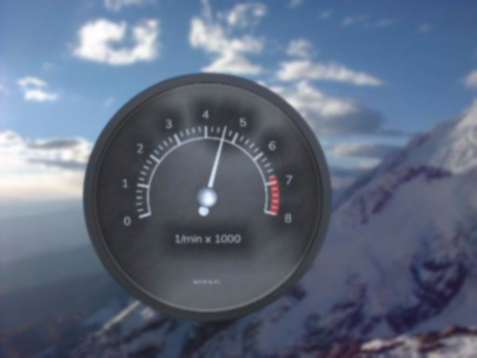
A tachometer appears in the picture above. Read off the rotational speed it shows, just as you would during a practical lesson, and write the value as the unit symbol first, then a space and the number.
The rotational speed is rpm 4600
